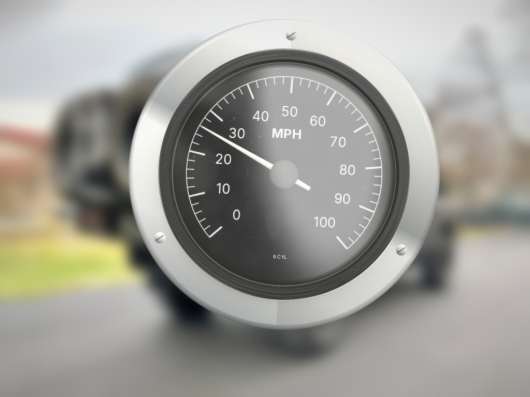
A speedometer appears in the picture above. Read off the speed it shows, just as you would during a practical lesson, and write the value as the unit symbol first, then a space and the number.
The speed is mph 26
